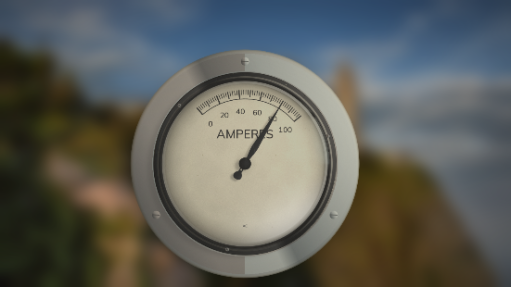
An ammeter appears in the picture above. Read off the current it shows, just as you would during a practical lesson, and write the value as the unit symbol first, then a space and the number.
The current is A 80
